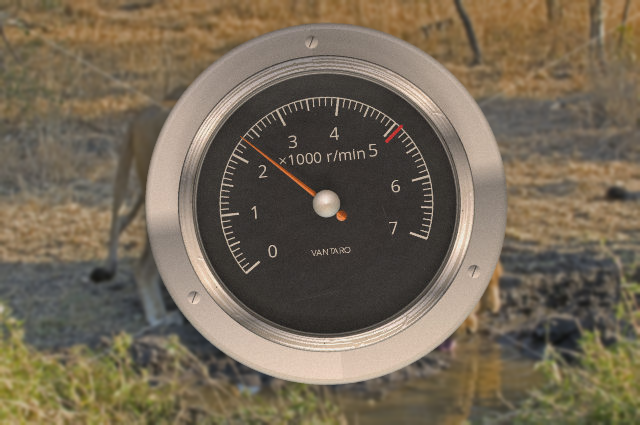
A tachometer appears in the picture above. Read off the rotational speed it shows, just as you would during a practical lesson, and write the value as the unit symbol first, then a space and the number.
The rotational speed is rpm 2300
